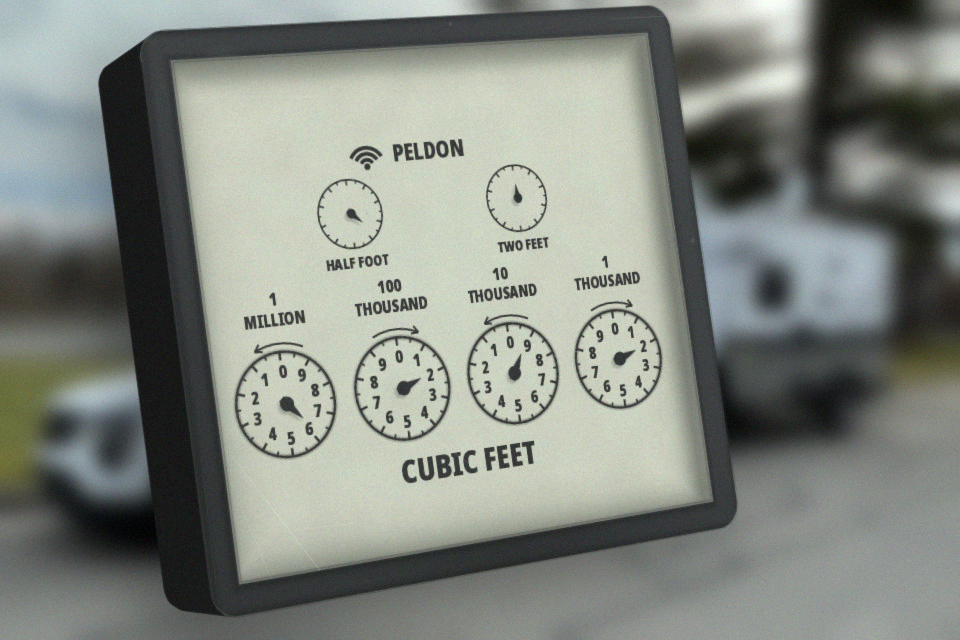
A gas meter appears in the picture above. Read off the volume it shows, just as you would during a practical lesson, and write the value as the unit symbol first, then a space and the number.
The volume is ft³ 619200
